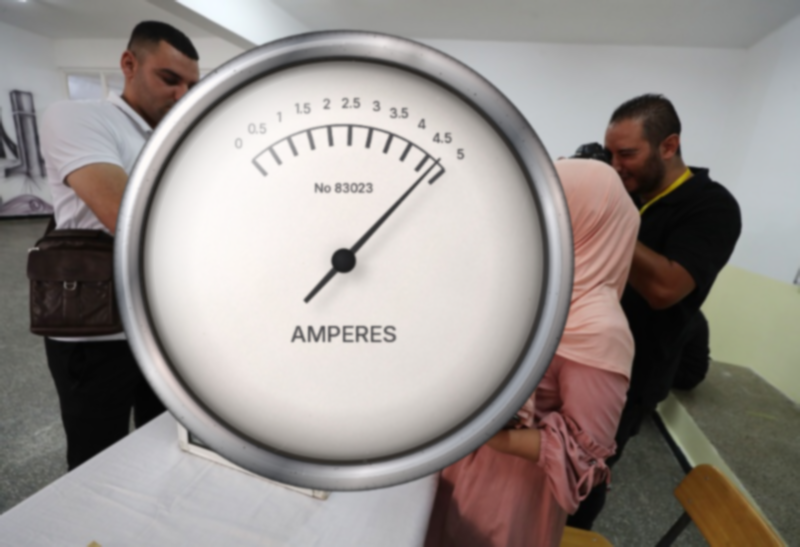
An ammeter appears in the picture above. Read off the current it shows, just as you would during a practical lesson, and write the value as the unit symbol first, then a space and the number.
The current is A 4.75
